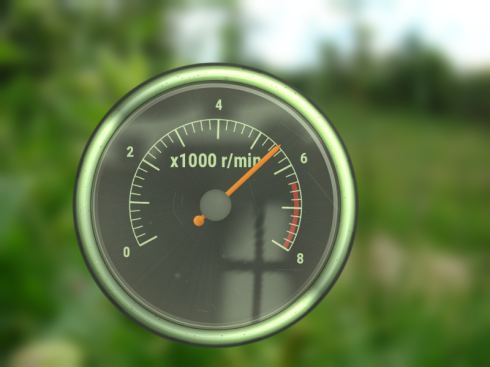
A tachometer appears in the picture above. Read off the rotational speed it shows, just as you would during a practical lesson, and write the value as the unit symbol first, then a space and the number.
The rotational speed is rpm 5500
